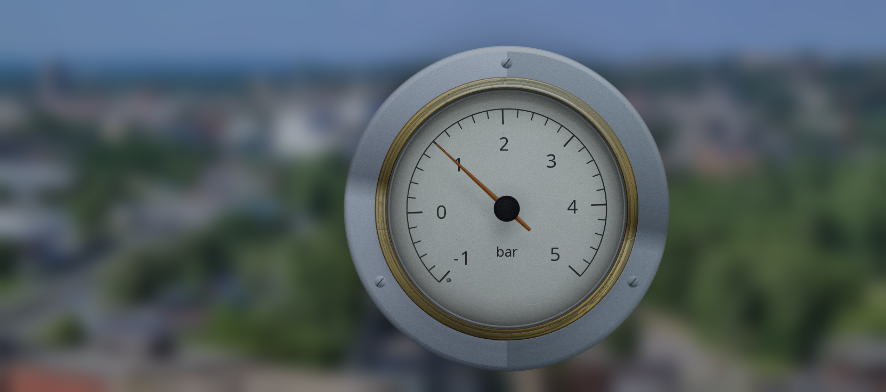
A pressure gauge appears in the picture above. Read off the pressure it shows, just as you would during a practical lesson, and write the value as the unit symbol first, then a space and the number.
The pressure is bar 1
